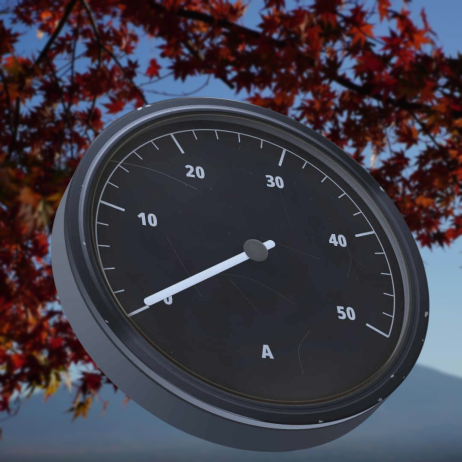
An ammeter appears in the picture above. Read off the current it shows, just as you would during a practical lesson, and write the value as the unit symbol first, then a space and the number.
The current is A 0
